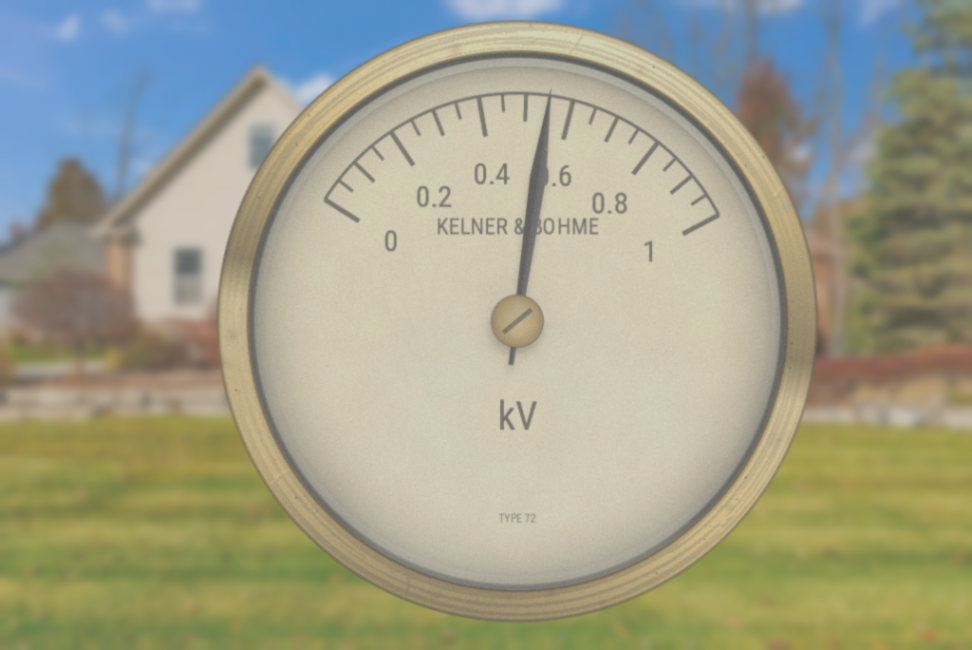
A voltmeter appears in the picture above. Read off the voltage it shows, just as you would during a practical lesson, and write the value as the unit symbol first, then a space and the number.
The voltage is kV 0.55
